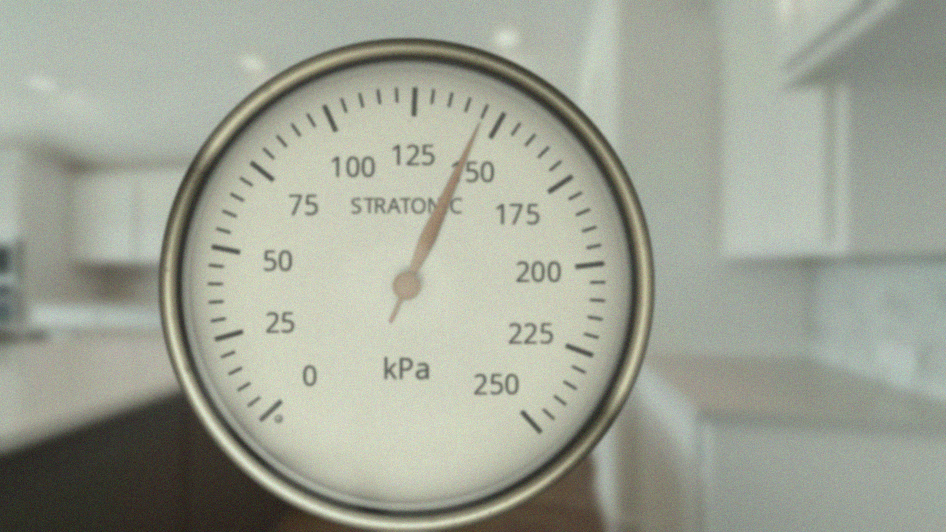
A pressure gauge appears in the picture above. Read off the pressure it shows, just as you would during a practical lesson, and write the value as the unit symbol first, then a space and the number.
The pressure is kPa 145
